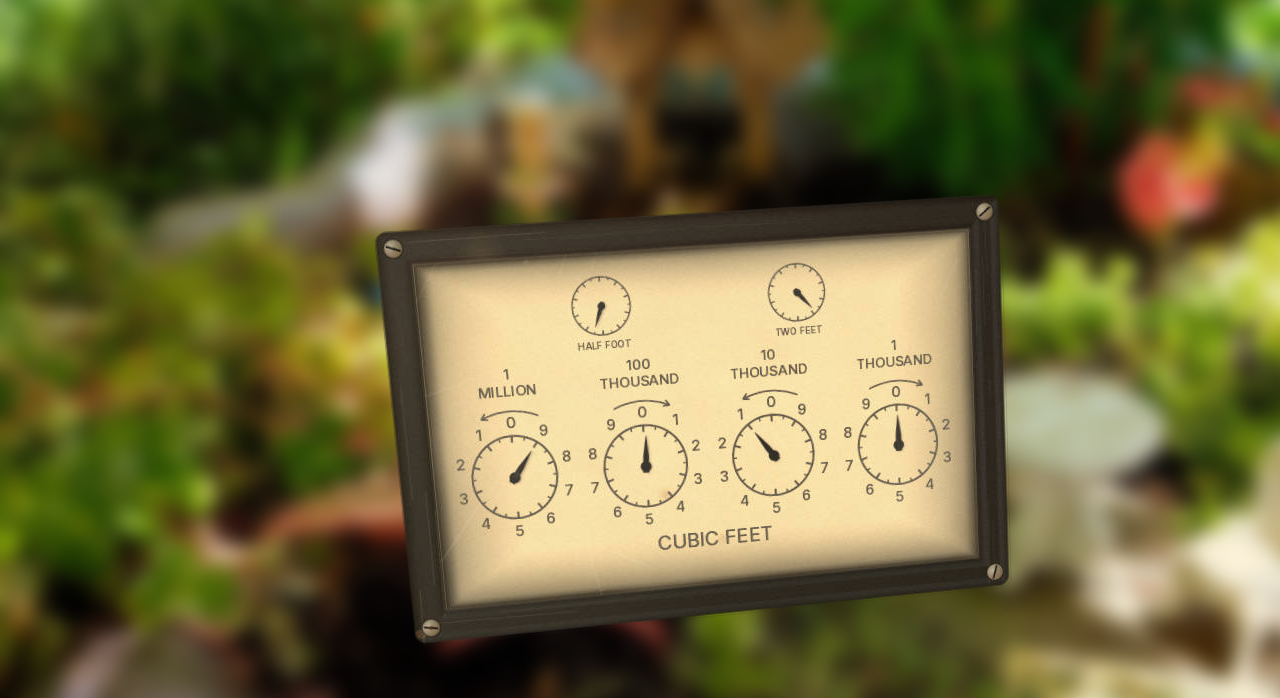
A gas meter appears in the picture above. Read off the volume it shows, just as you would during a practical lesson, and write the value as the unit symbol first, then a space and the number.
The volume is ft³ 901000
